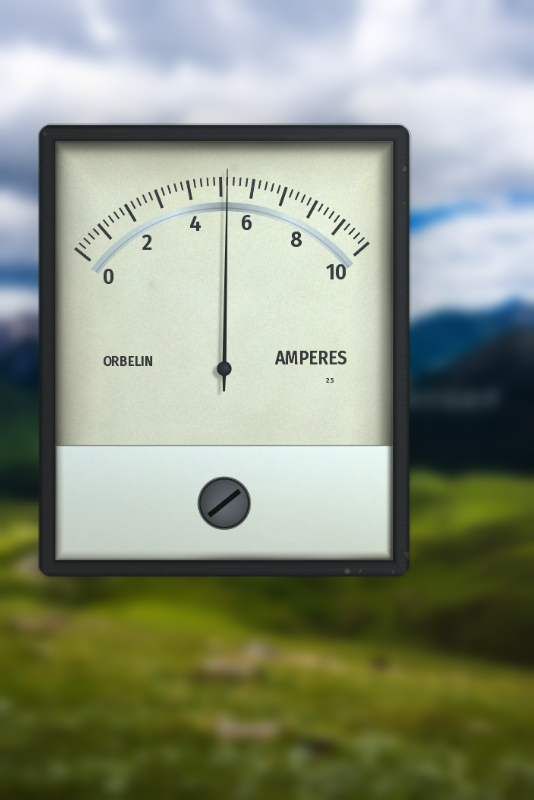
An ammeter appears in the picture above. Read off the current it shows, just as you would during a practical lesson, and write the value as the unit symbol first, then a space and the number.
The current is A 5.2
